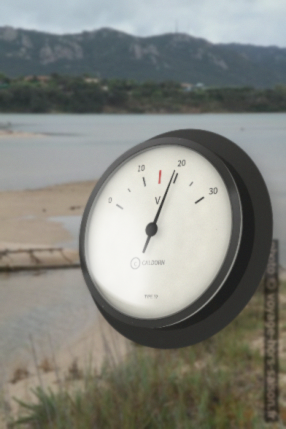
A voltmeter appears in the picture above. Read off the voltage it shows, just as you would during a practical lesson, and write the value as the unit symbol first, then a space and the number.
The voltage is V 20
